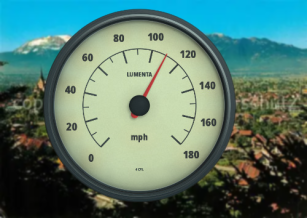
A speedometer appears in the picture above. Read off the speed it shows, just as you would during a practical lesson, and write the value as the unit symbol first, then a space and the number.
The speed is mph 110
